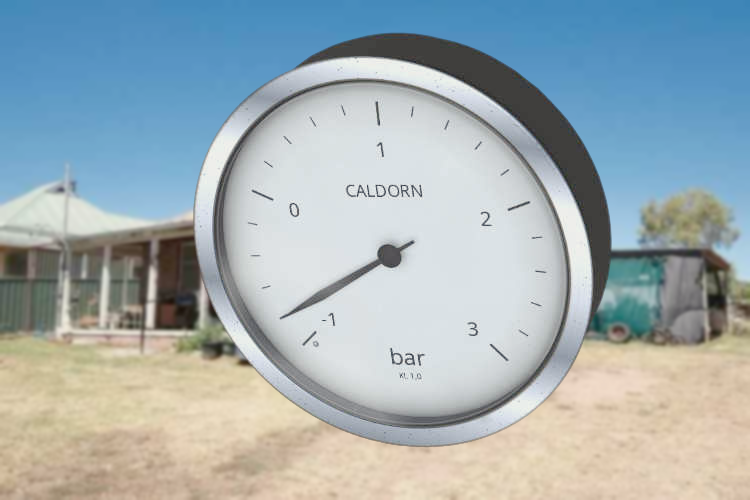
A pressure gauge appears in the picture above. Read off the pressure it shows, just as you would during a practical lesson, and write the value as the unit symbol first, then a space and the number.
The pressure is bar -0.8
